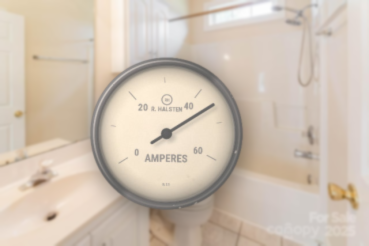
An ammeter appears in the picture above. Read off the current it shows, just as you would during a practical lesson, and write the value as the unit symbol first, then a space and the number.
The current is A 45
